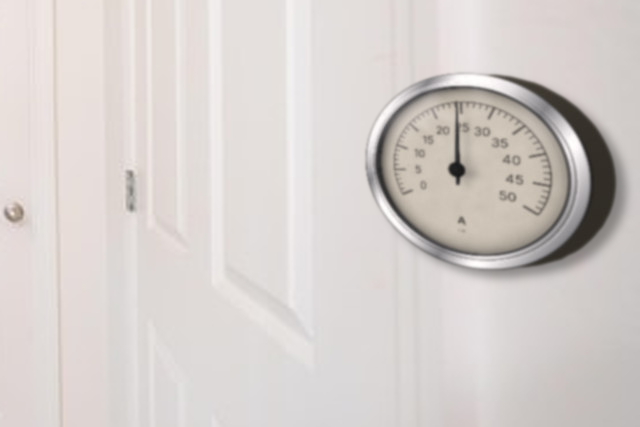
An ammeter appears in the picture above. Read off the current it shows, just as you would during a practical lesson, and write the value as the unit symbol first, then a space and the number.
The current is A 25
